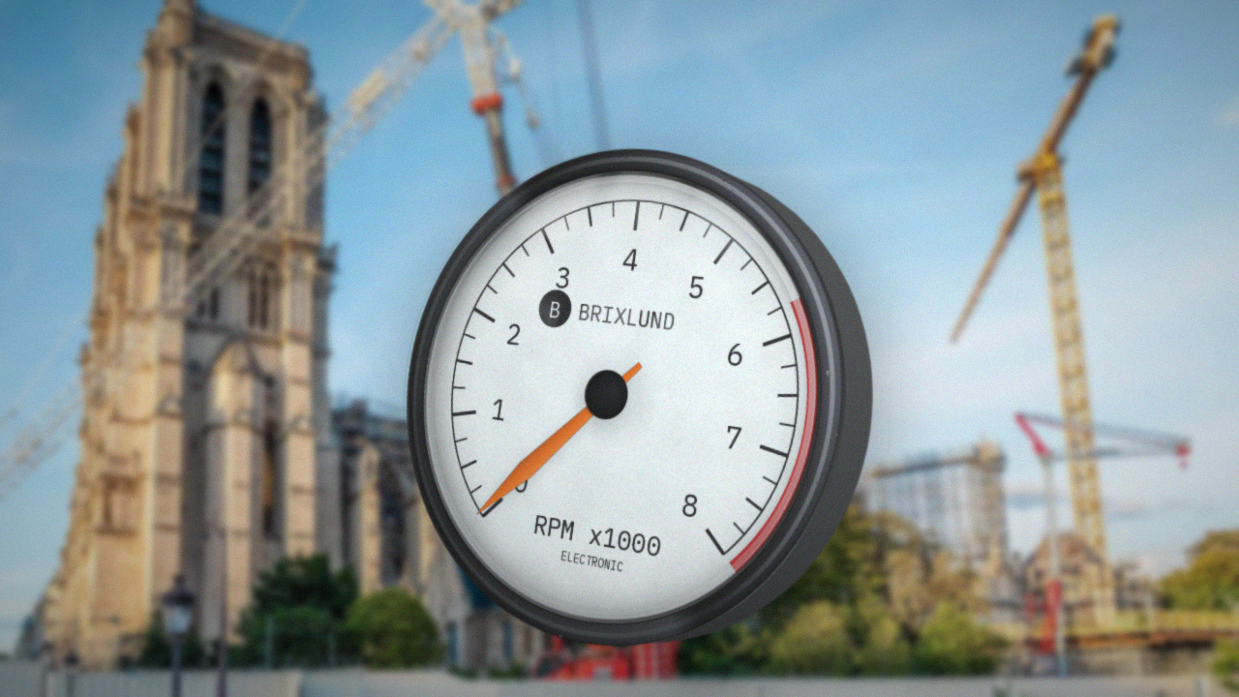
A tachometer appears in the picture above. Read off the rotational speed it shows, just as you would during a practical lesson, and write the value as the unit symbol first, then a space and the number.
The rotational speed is rpm 0
